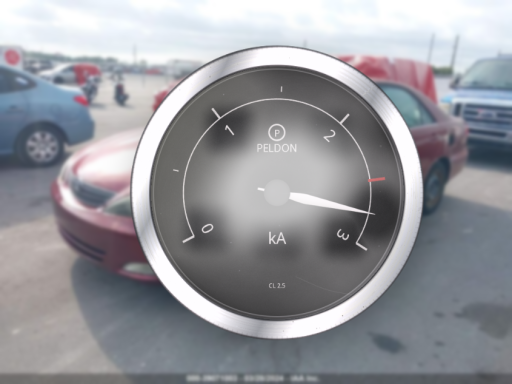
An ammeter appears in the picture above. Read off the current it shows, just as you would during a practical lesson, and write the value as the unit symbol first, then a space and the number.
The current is kA 2.75
